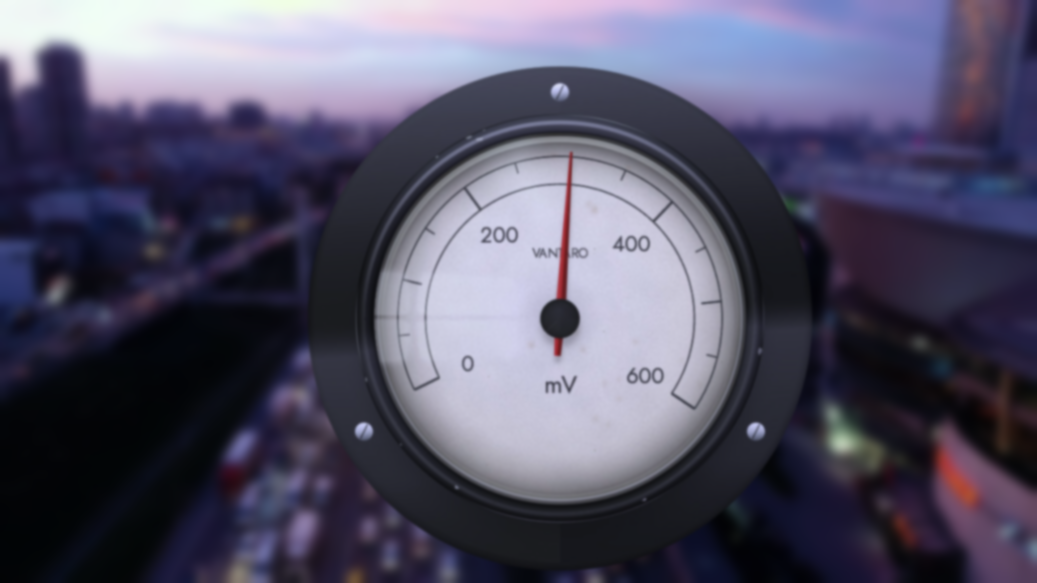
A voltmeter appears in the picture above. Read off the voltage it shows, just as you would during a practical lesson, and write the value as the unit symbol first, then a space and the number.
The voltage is mV 300
